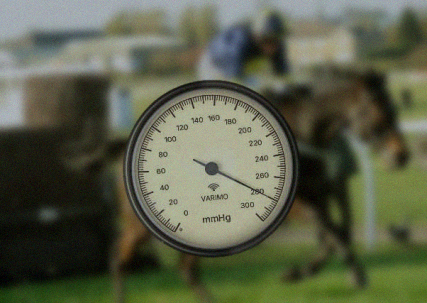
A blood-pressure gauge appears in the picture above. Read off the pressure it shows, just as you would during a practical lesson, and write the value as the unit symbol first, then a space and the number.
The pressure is mmHg 280
